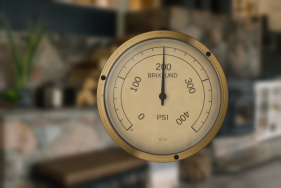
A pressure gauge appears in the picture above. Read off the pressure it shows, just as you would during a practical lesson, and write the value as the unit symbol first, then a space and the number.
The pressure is psi 200
